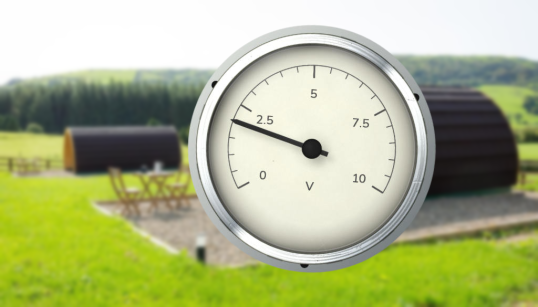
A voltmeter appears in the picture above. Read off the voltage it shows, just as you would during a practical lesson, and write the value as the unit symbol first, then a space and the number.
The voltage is V 2
